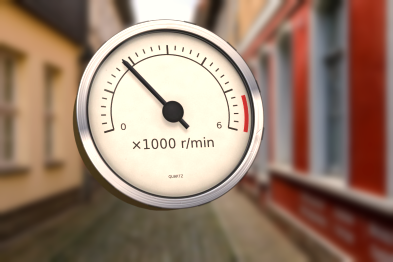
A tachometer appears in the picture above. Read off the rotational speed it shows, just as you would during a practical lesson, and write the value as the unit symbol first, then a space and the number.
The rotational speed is rpm 1800
